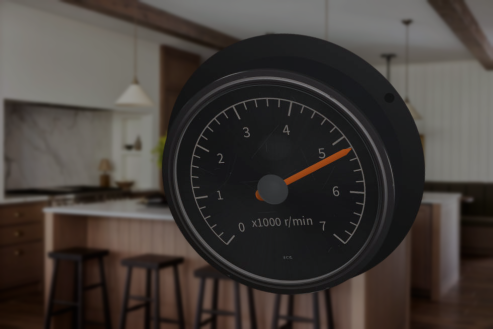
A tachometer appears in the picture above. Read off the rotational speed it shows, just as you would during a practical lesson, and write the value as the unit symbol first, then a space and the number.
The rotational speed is rpm 5200
